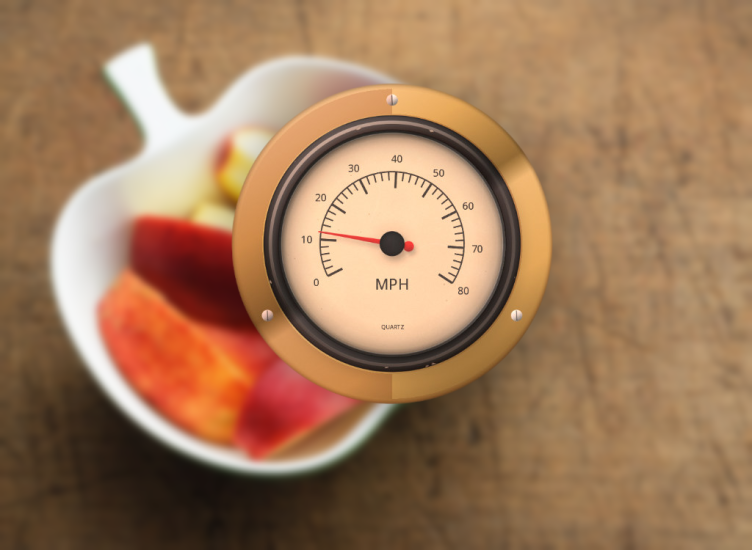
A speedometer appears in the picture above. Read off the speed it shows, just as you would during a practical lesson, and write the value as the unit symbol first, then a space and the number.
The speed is mph 12
